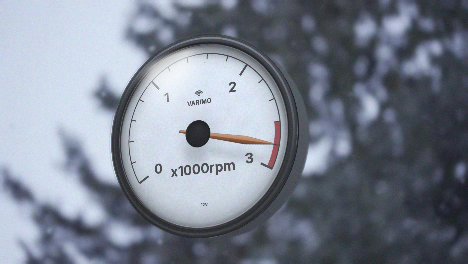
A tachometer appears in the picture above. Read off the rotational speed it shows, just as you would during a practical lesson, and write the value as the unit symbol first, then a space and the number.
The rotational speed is rpm 2800
